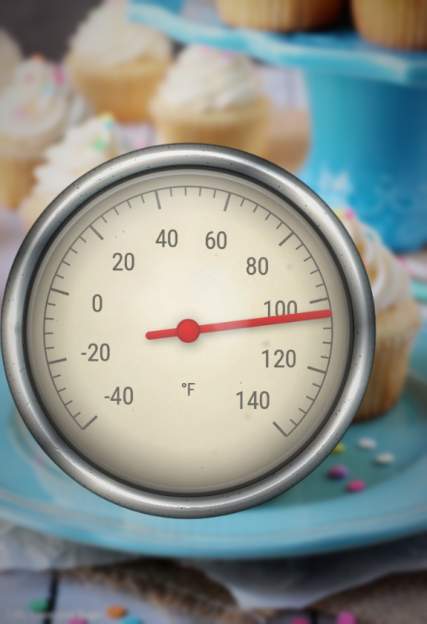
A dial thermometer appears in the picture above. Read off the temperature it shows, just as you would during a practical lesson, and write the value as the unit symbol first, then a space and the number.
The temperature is °F 104
